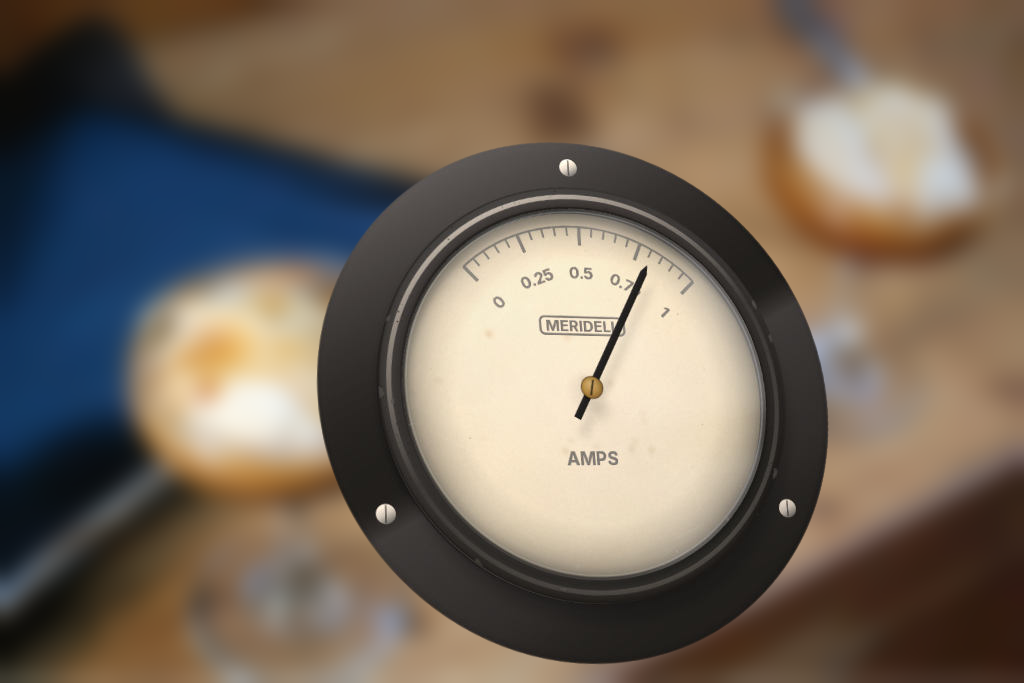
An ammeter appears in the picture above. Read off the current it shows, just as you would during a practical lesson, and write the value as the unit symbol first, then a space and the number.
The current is A 0.8
